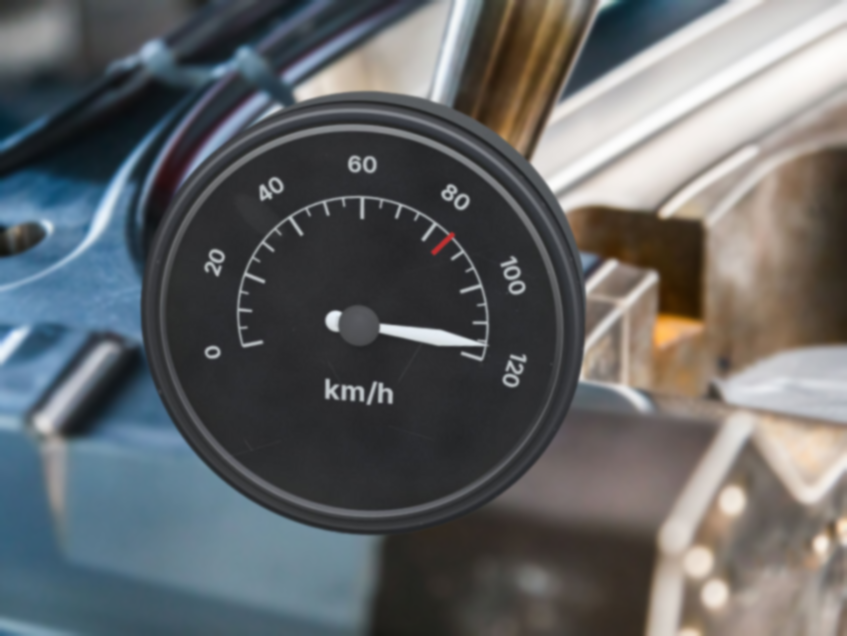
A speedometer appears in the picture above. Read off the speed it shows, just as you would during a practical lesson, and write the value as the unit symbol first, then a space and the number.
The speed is km/h 115
